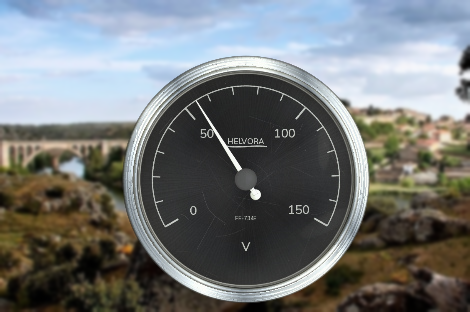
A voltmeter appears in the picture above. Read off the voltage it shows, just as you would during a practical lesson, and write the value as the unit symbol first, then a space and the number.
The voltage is V 55
